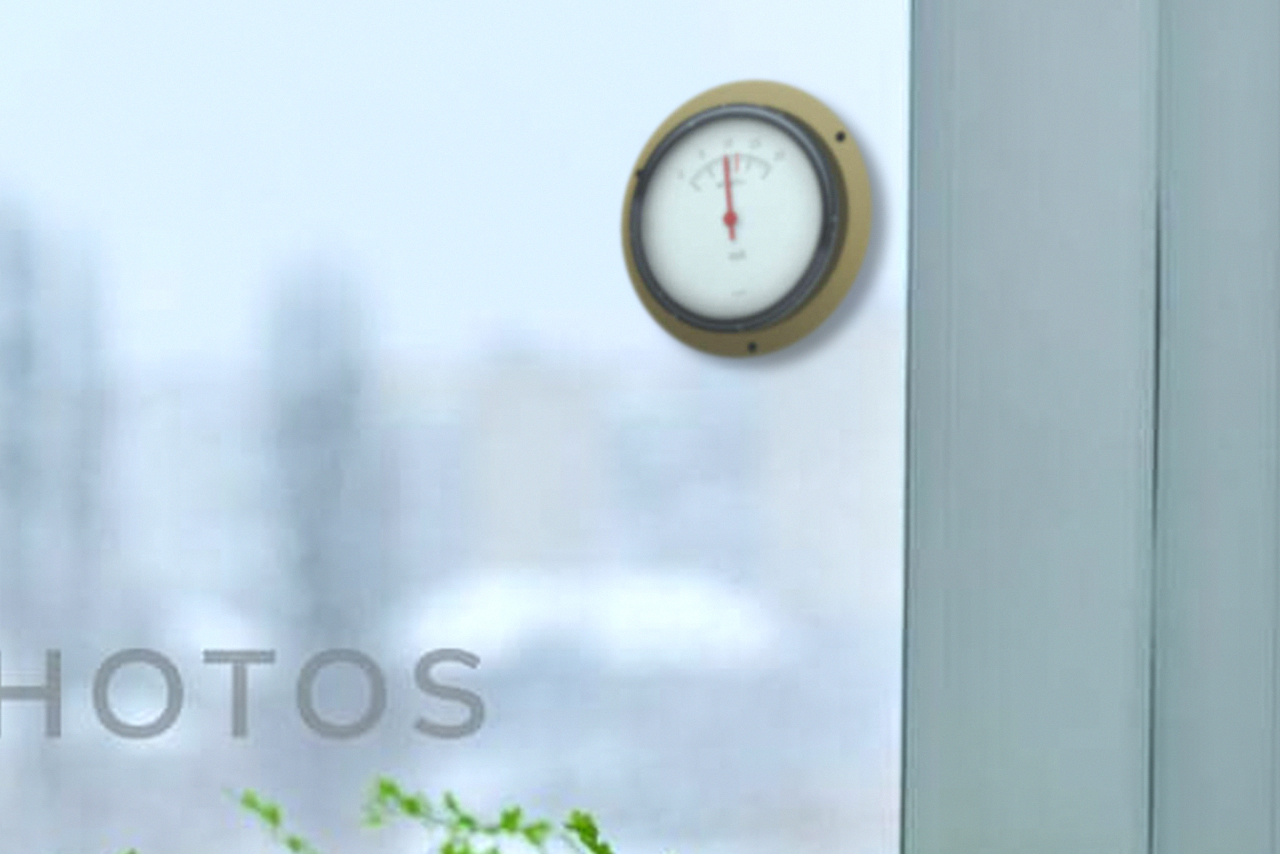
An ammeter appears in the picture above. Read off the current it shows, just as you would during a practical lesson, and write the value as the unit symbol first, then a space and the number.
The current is mA 10
